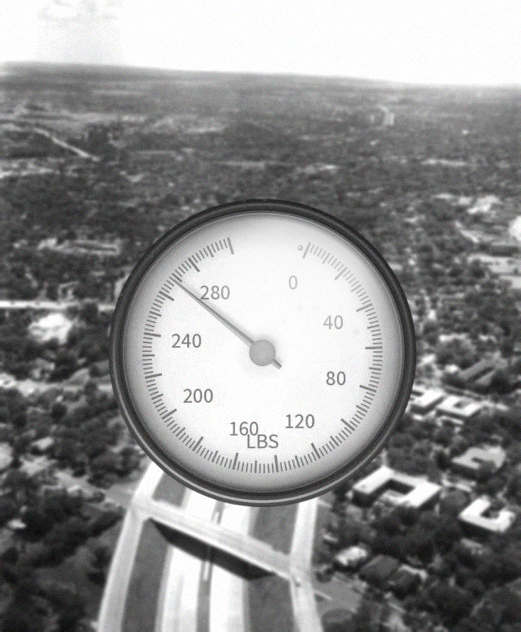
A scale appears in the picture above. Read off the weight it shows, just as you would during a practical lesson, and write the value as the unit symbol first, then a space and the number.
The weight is lb 268
